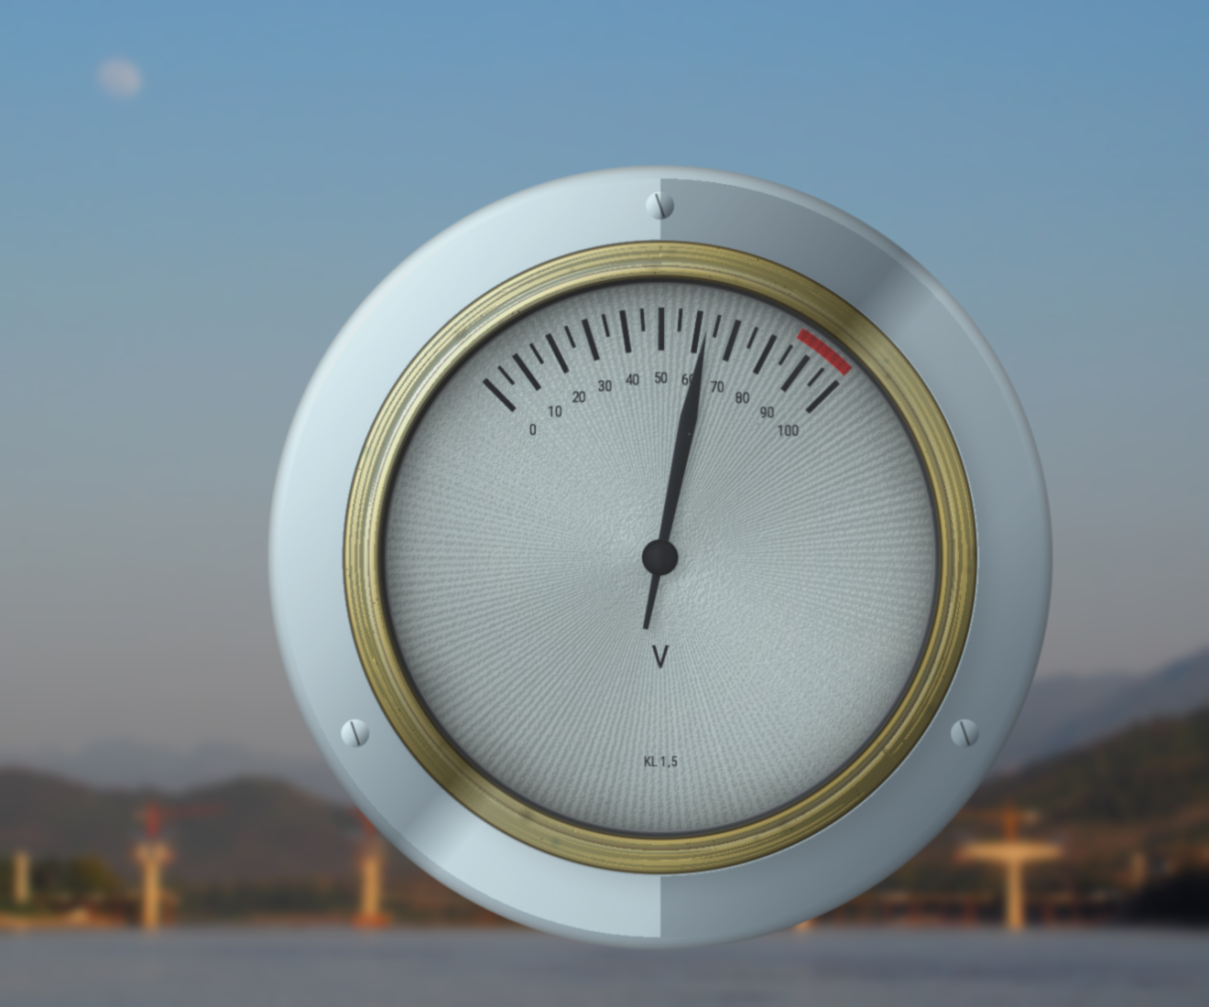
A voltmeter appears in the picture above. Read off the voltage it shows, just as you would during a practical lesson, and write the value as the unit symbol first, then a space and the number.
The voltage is V 62.5
